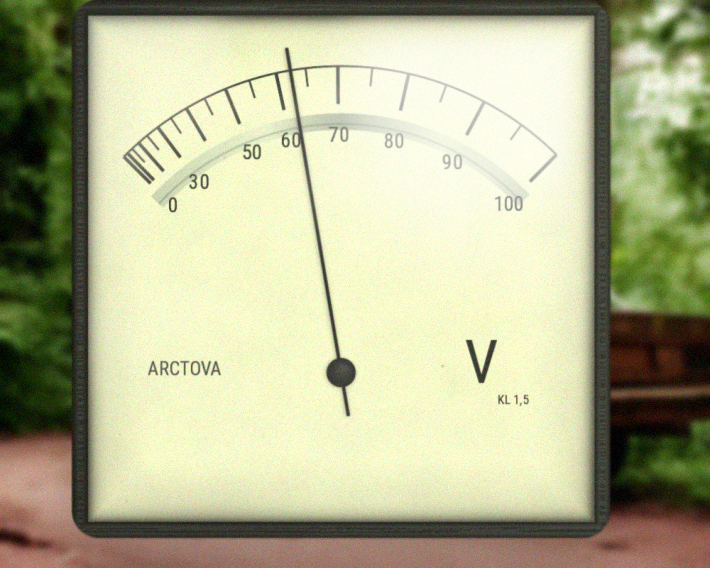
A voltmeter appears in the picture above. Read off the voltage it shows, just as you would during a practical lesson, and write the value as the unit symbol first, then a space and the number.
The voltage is V 62.5
